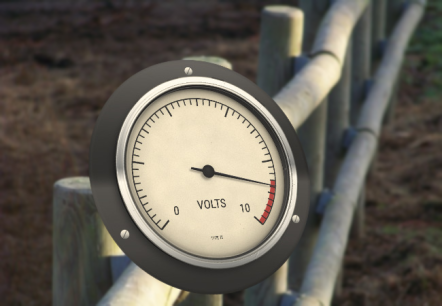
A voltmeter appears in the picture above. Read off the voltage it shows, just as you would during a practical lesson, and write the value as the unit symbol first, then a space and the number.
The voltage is V 8.8
